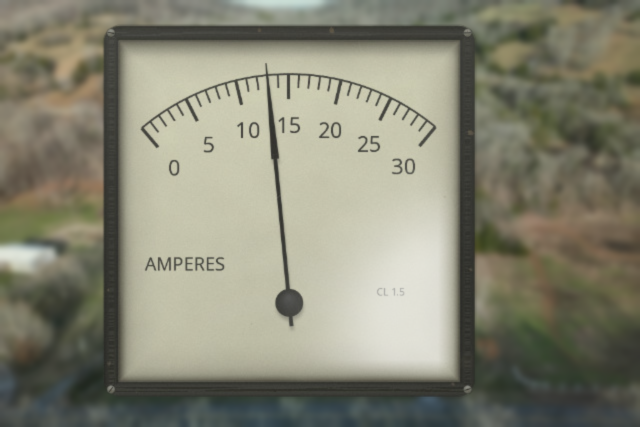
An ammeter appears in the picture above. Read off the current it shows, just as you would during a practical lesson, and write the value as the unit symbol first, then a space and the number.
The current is A 13
